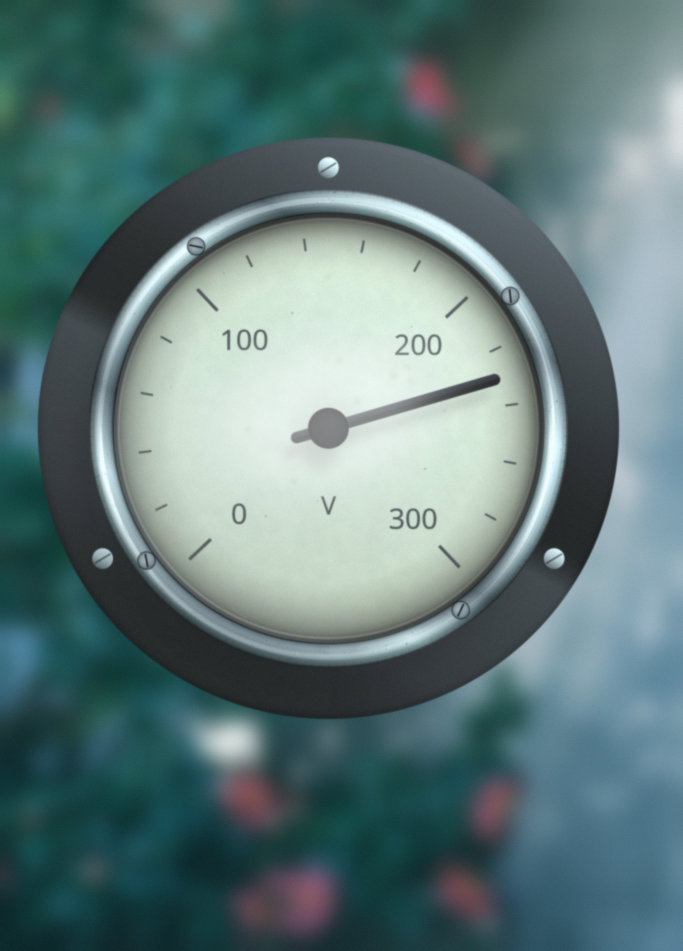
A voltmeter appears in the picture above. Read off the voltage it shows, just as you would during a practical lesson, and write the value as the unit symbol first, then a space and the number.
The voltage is V 230
